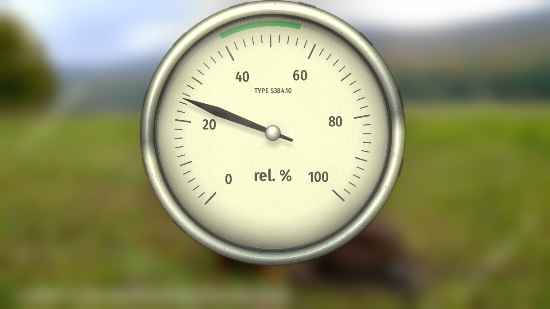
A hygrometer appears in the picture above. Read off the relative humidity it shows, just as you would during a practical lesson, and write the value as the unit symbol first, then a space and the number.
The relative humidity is % 25
